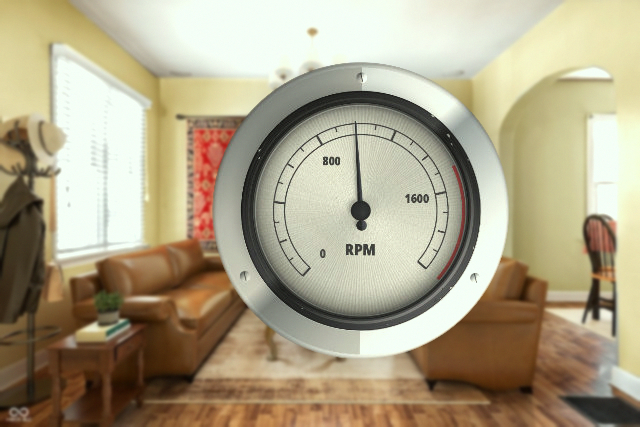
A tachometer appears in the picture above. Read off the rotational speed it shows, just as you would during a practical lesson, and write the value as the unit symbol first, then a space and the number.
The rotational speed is rpm 1000
